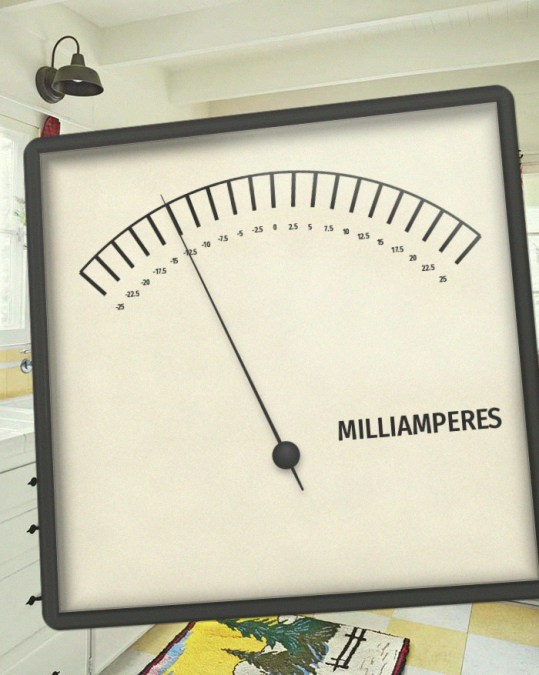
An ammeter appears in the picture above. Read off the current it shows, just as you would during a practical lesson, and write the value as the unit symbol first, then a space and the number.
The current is mA -12.5
